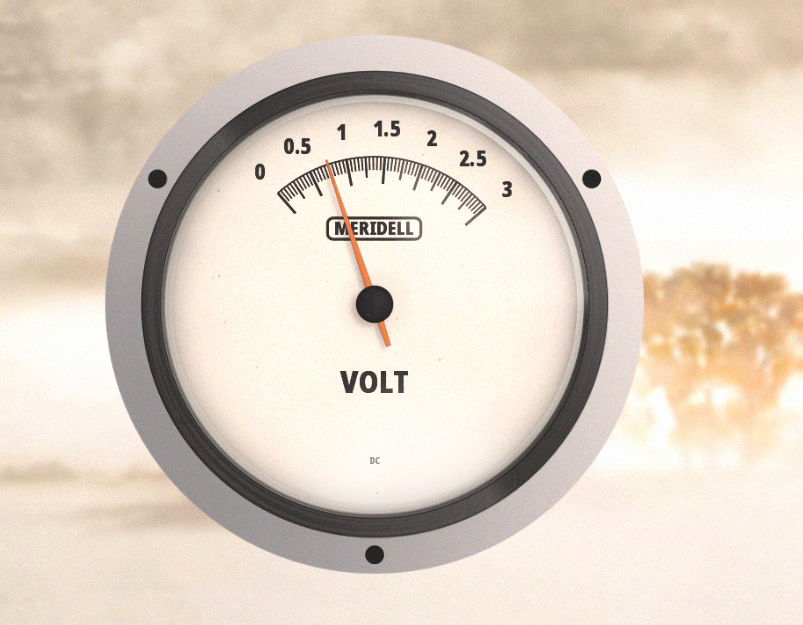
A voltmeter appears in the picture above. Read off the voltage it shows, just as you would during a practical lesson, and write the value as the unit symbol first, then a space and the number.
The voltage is V 0.75
